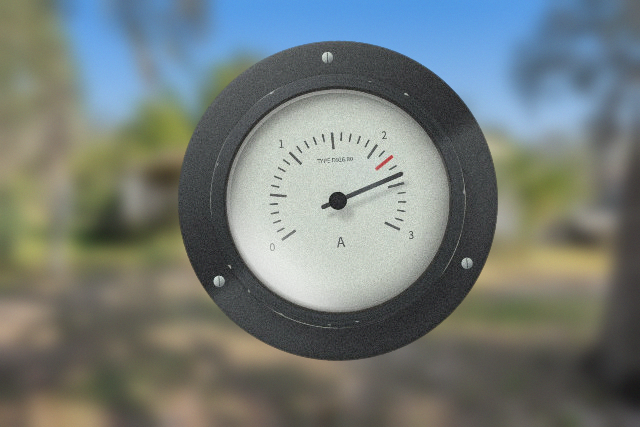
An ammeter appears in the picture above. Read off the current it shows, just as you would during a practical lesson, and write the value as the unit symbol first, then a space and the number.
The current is A 2.4
